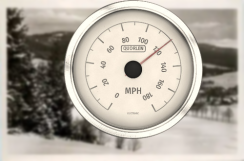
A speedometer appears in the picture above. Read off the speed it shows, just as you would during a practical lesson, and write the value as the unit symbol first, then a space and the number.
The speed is mph 120
